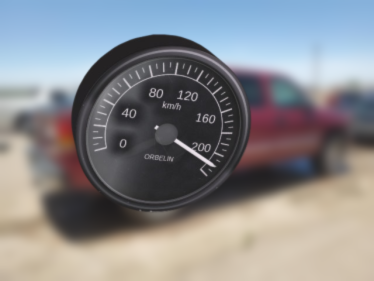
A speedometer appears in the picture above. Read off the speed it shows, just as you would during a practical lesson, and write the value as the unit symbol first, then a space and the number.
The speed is km/h 210
